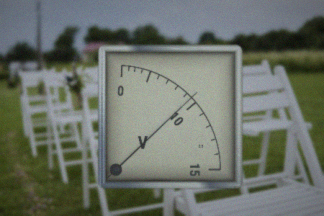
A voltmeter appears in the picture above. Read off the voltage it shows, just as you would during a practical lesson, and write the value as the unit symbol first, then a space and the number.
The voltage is V 9.5
